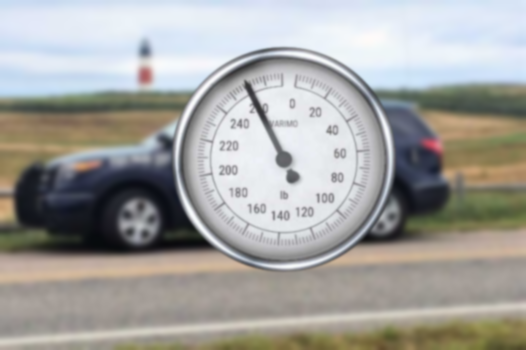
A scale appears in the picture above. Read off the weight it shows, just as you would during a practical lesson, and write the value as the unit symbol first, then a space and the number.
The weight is lb 260
